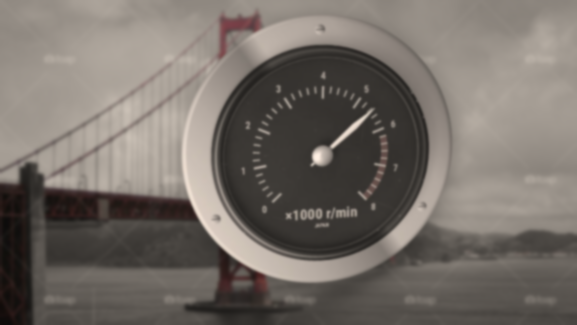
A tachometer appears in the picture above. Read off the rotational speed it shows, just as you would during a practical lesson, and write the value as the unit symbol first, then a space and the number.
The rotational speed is rpm 5400
